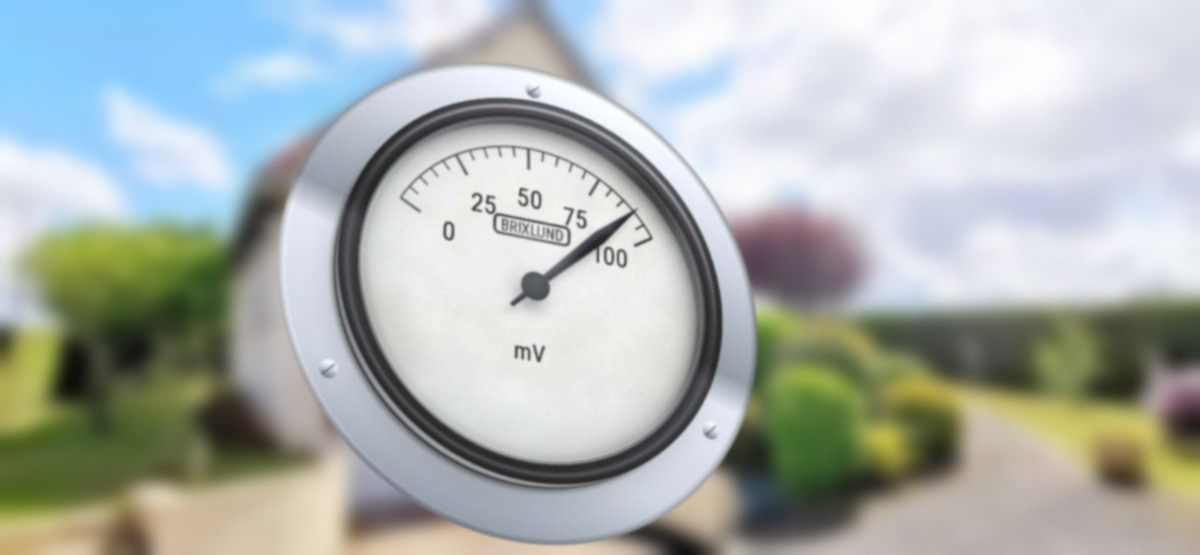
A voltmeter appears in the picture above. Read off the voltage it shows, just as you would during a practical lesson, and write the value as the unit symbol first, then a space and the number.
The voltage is mV 90
